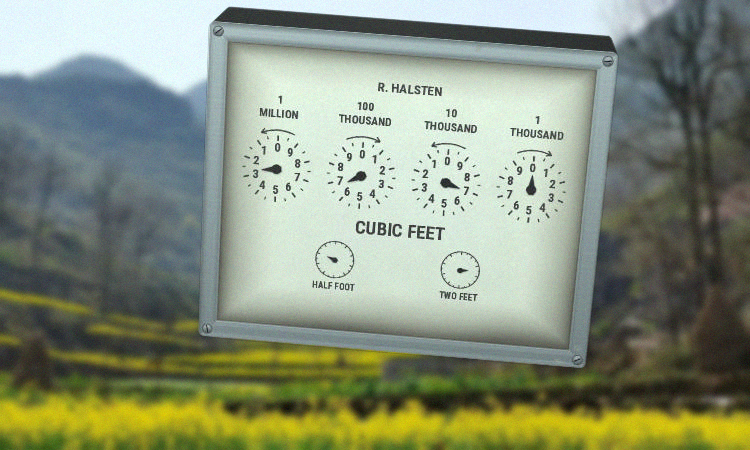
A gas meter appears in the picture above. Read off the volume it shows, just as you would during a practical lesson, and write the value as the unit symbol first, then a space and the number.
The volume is ft³ 267000
